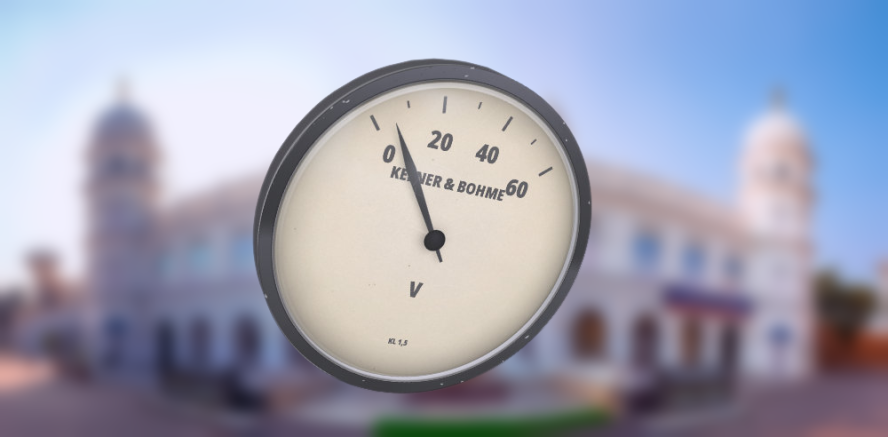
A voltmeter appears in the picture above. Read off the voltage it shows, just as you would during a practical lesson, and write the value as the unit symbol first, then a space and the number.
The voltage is V 5
